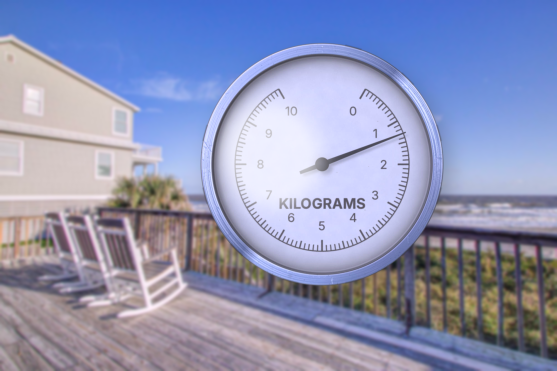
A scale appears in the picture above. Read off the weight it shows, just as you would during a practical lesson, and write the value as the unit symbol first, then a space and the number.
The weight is kg 1.3
